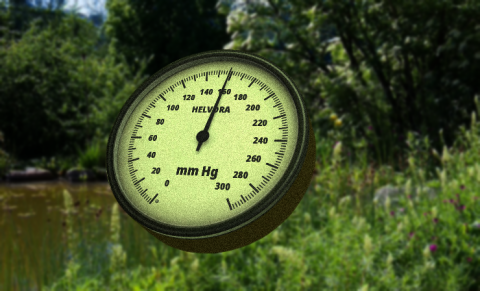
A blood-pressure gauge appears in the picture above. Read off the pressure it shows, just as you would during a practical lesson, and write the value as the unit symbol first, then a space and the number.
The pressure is mmHg 160
